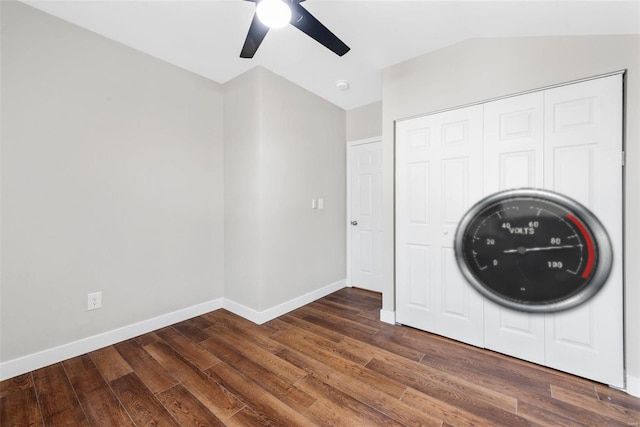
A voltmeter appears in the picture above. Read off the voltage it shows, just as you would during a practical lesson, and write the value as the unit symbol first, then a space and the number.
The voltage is V 85
